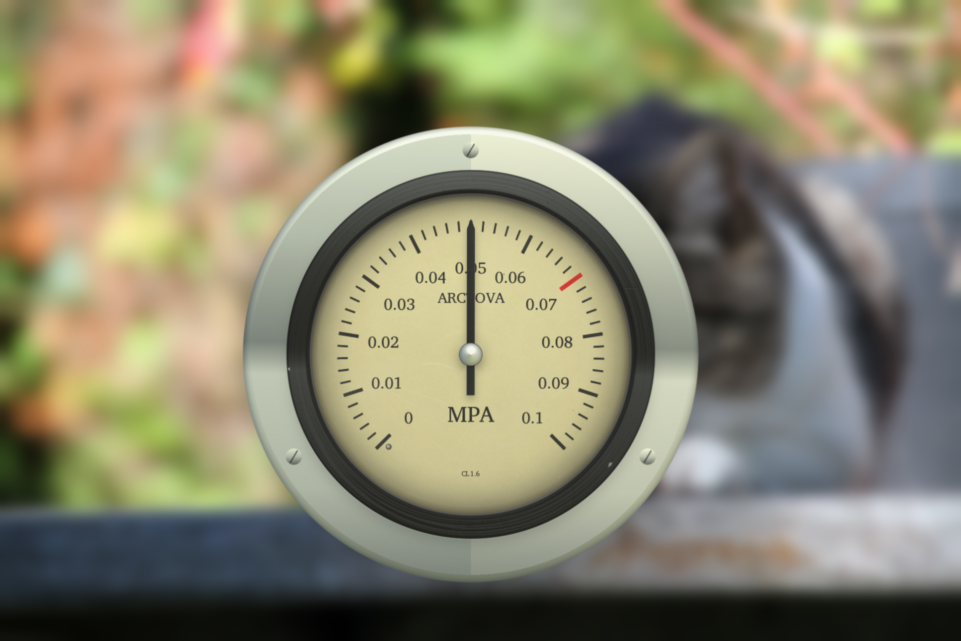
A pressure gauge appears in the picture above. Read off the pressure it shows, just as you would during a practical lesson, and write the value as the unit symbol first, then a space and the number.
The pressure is MPa 0.05
